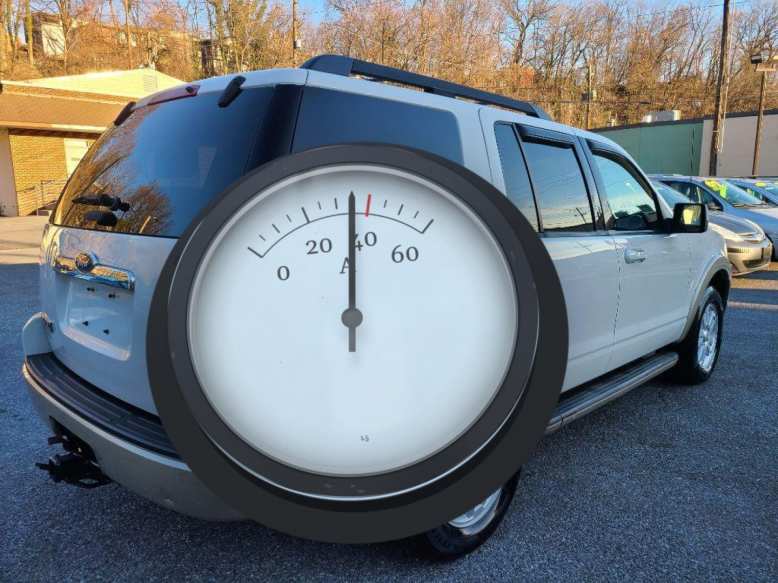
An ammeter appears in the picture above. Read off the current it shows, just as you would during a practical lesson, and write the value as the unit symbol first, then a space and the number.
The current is A 35
